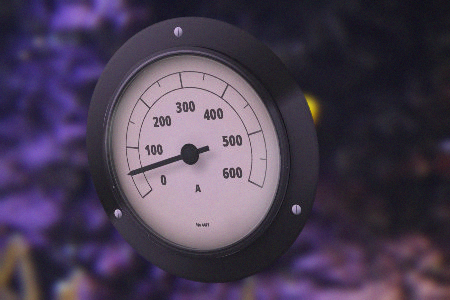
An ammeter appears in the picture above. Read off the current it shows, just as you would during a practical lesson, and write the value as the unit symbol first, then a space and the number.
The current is A 50
